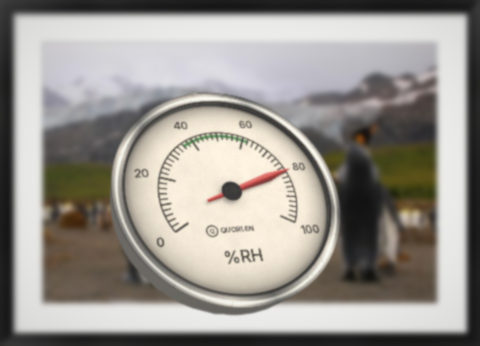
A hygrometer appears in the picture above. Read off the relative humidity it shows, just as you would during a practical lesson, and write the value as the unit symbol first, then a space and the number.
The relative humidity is % 80
